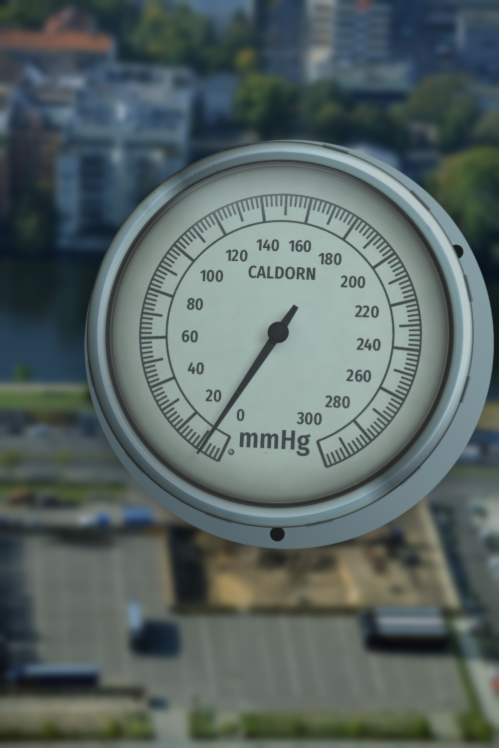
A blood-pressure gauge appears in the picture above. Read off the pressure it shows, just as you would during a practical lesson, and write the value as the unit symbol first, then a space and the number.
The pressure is mmHg 8
